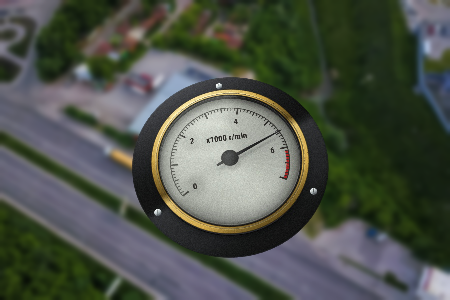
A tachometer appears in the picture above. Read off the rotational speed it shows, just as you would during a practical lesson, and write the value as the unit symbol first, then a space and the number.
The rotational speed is rpm 5500
